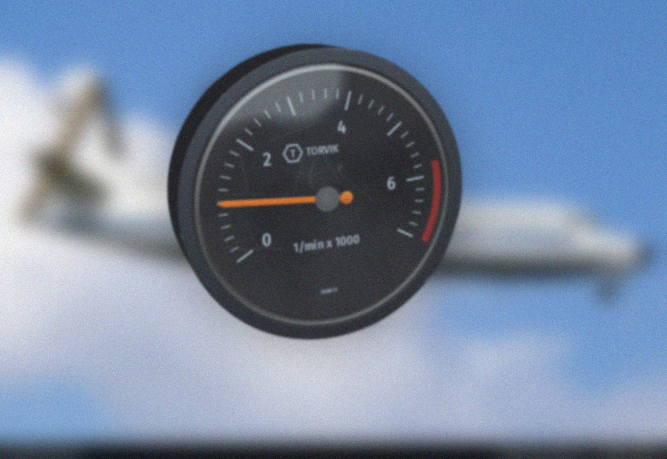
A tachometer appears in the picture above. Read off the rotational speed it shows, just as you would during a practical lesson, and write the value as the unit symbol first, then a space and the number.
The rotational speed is rpm 1000
